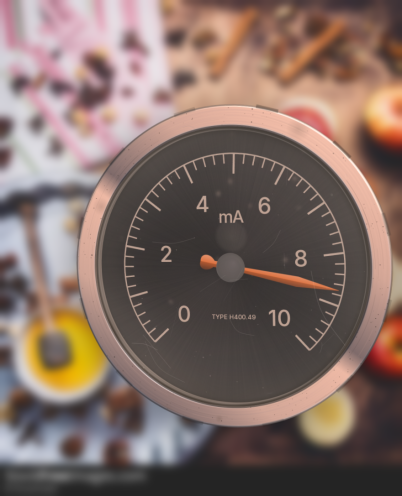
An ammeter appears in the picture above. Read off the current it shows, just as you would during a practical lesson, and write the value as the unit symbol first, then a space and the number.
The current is mA 8.7
